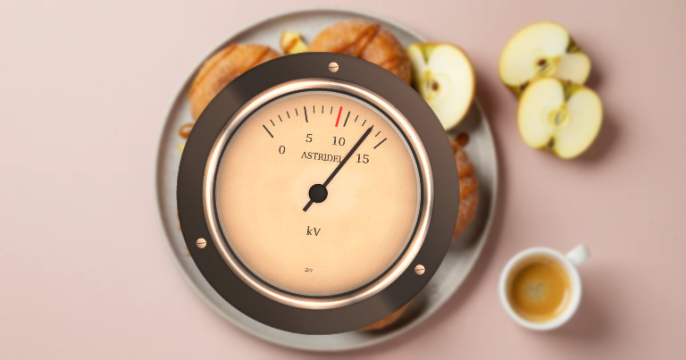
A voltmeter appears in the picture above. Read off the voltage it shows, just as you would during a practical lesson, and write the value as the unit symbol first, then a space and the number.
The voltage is kV 13
